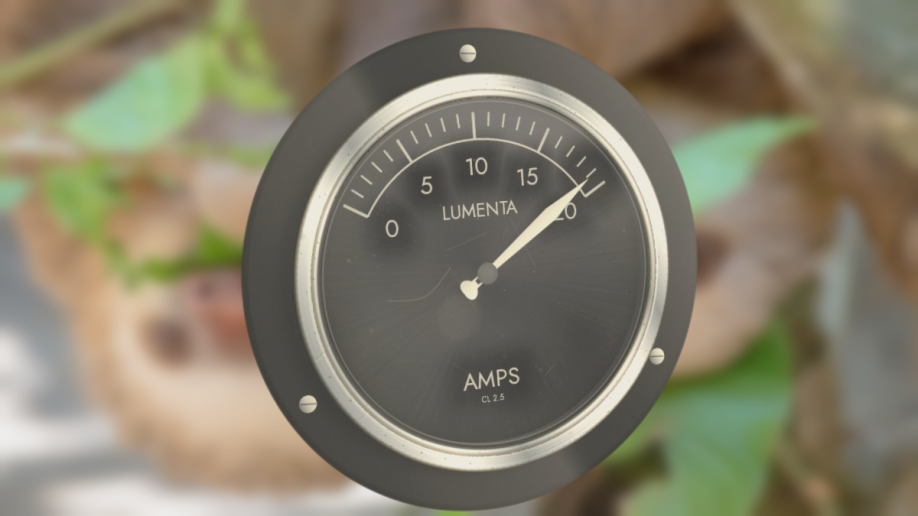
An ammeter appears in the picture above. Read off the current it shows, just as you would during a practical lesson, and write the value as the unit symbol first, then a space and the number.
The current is A 19
